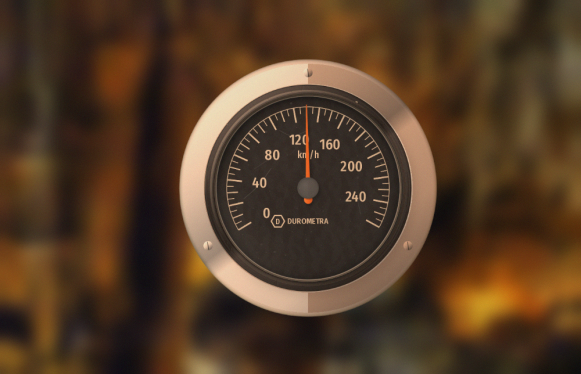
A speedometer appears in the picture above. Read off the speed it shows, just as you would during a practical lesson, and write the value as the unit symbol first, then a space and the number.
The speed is km/h 130
